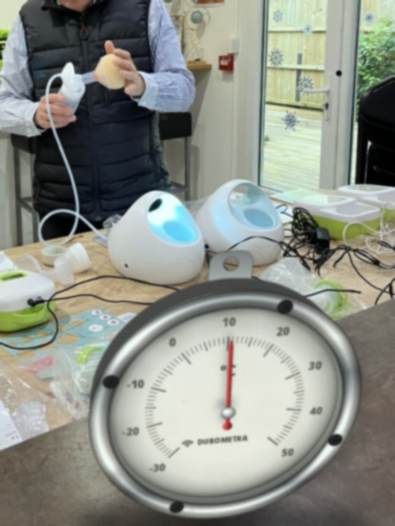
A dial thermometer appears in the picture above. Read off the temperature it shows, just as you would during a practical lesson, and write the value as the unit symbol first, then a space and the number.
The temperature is °C 10
